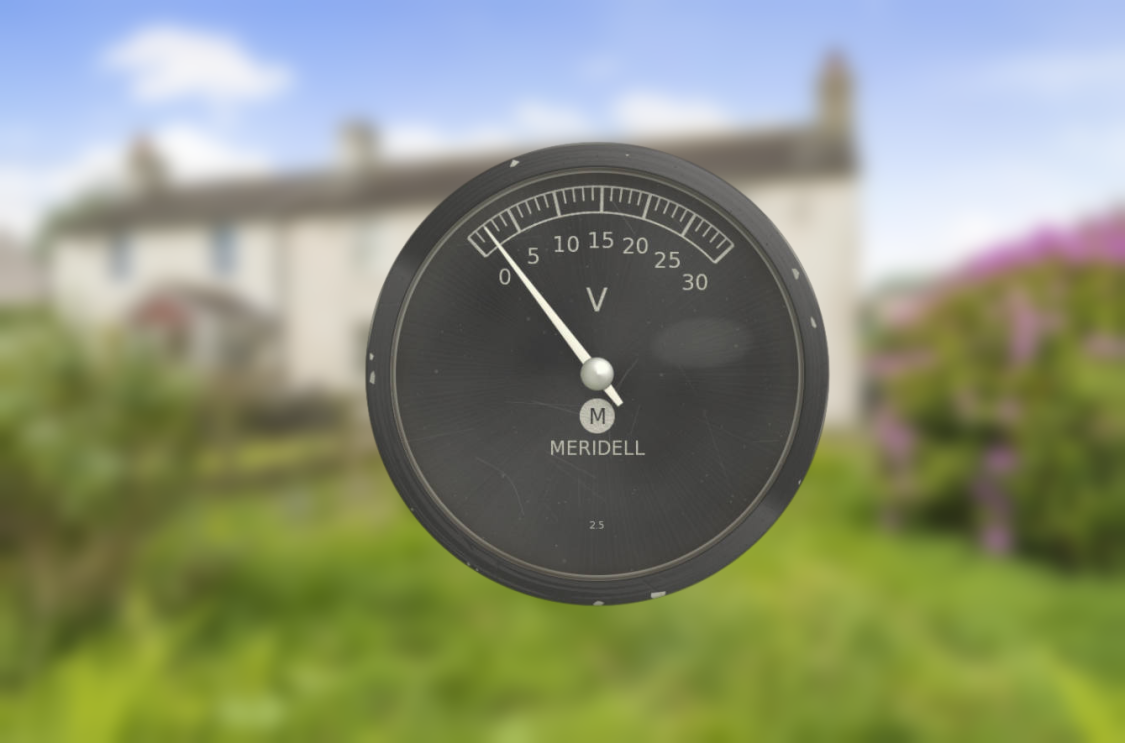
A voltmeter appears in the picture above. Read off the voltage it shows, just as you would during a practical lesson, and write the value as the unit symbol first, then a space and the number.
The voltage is V 2
